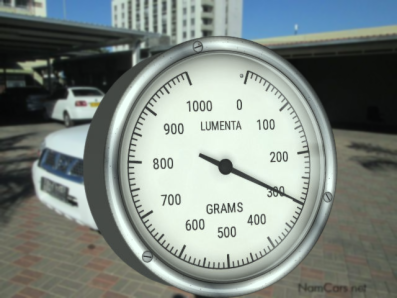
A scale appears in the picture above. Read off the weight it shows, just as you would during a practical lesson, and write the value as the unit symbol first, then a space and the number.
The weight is g 300
